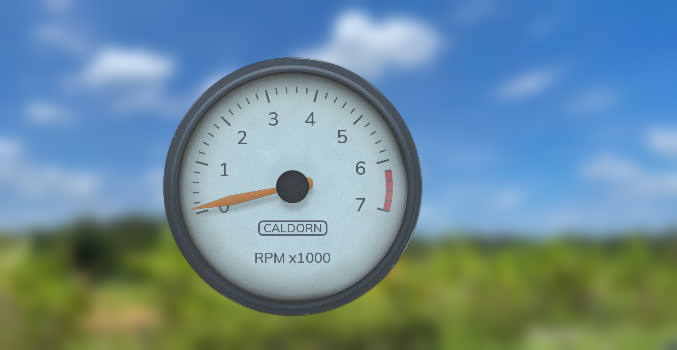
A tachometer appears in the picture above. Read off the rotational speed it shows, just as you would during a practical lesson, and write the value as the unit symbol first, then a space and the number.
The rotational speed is rpm 100
